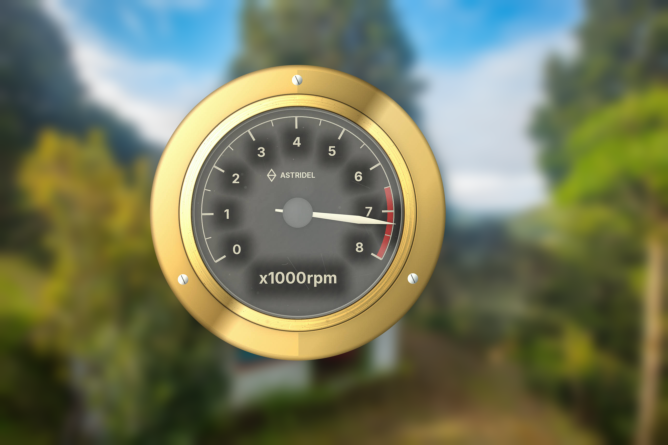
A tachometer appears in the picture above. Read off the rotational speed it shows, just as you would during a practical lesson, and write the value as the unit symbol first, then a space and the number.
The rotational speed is rpm 7250
